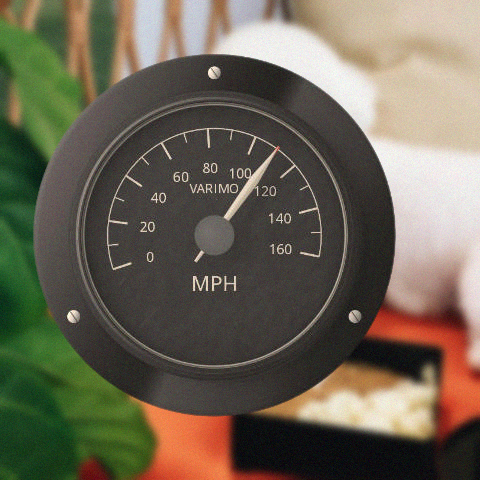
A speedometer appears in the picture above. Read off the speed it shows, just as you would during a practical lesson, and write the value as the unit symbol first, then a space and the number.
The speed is mph 110
